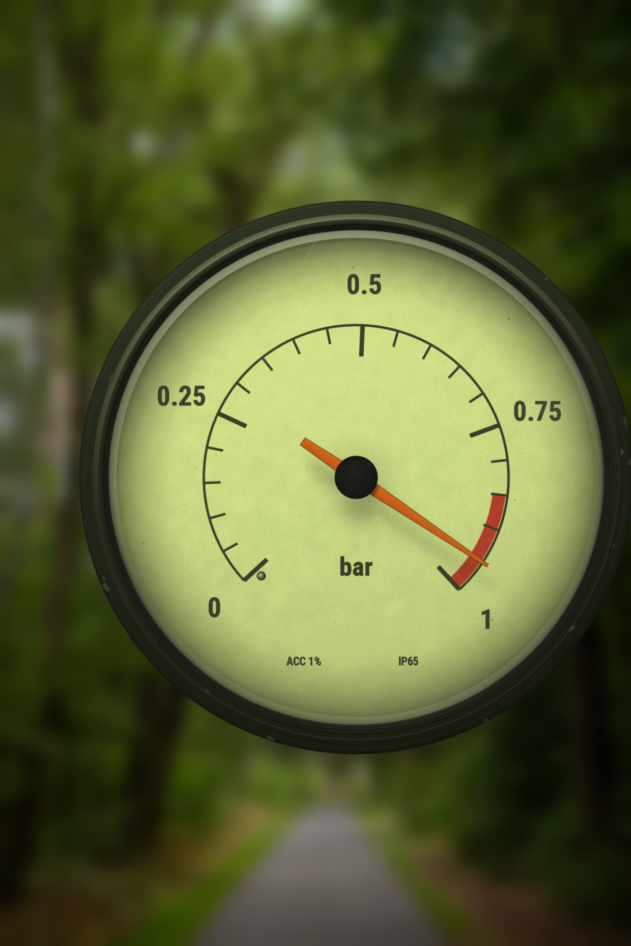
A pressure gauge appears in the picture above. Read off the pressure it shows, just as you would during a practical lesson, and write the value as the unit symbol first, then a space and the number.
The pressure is bar 0.95
